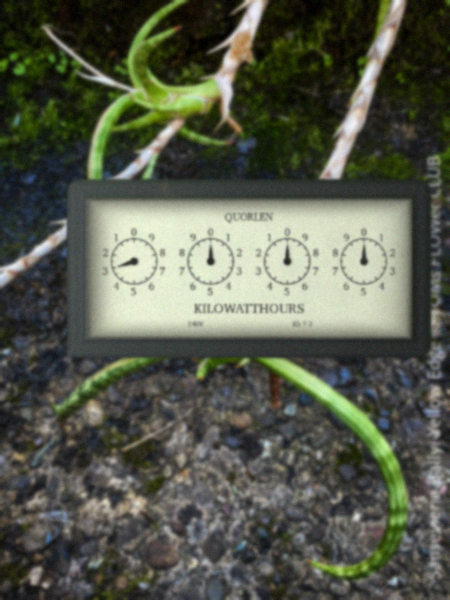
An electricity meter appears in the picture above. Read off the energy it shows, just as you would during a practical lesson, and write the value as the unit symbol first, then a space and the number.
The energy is kWh 3000
